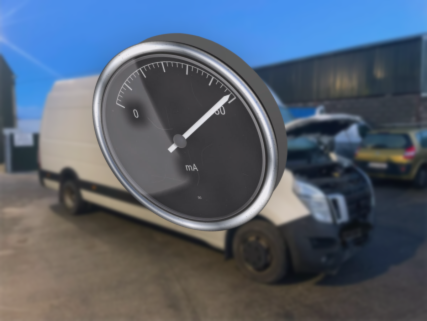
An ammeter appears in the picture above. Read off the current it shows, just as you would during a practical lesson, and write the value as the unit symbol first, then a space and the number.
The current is mA 29
